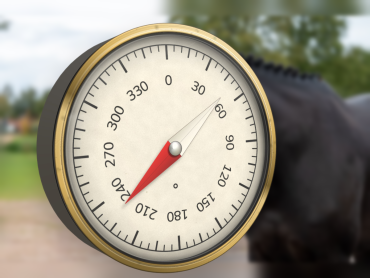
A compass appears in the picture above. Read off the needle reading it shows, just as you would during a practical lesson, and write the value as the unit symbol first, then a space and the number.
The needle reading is ° 230
